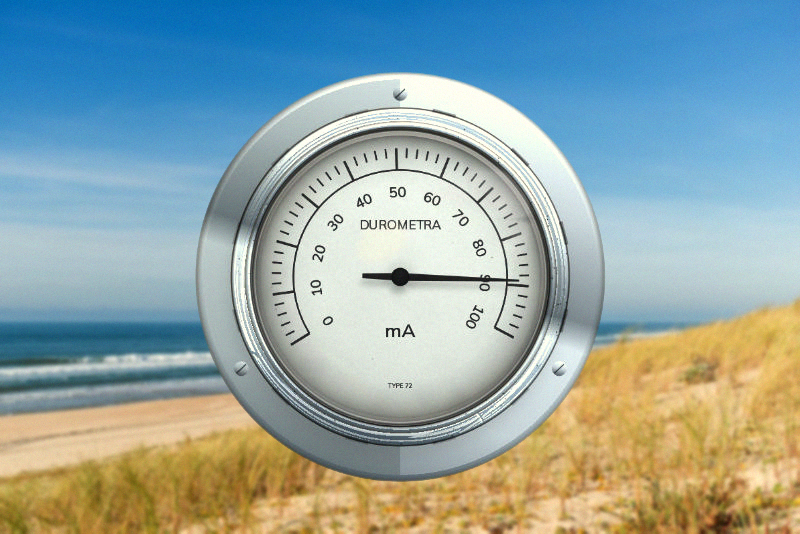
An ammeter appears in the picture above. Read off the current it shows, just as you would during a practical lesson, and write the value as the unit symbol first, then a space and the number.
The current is mA 89
